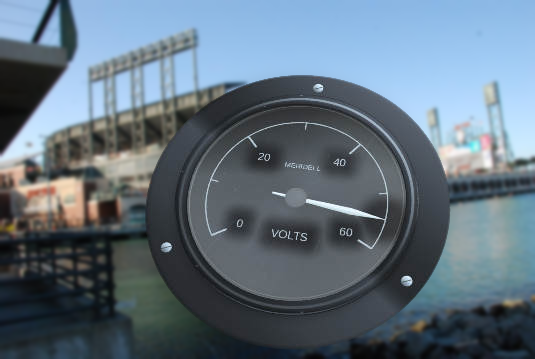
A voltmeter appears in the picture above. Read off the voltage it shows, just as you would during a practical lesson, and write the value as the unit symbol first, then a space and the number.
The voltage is V 55
